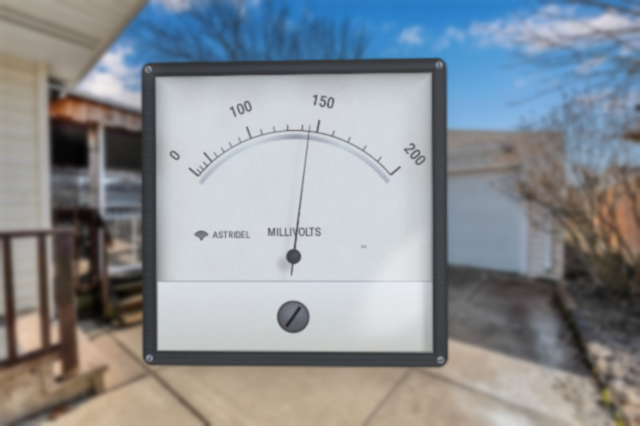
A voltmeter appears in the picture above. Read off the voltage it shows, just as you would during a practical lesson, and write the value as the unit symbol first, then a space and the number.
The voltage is mV 145
